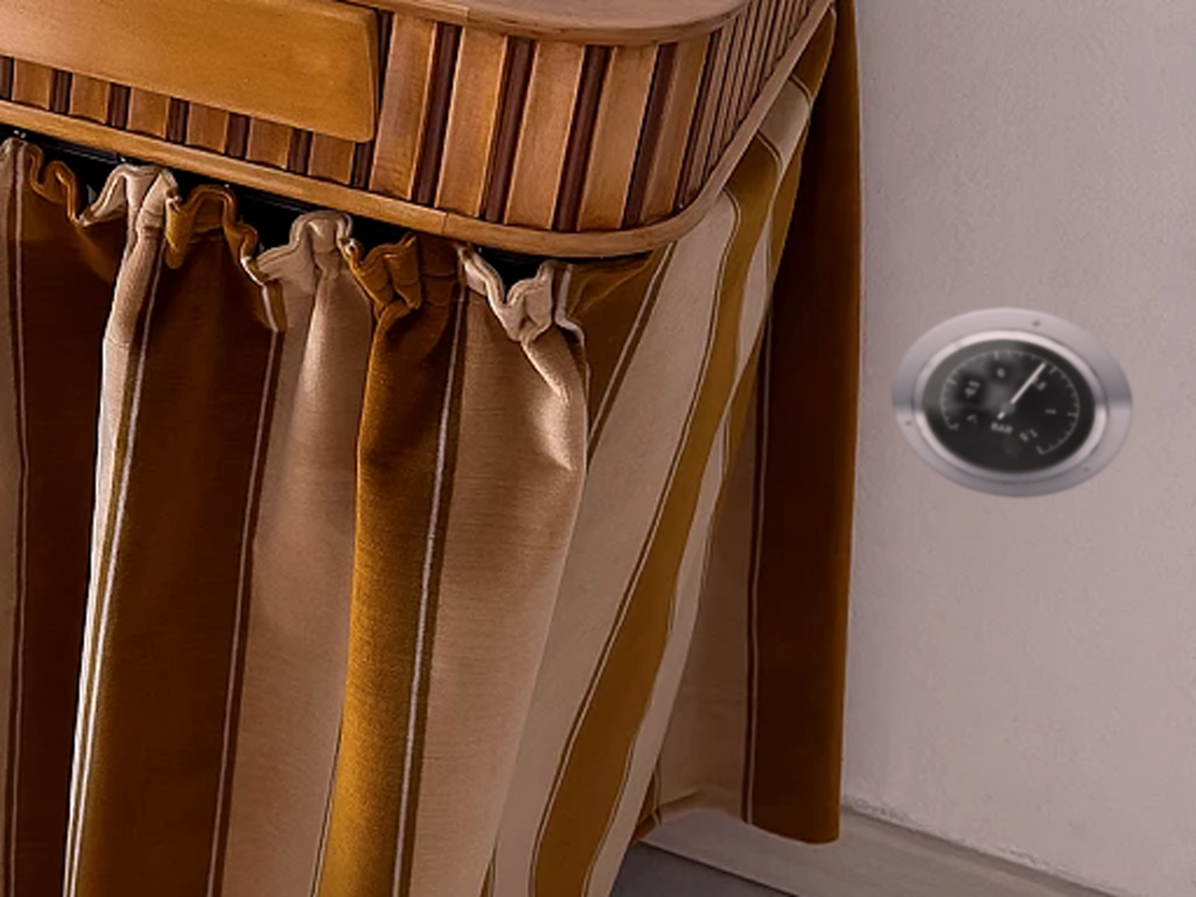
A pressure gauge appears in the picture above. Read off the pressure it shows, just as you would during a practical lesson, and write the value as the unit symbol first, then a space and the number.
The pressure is bar 0.4
